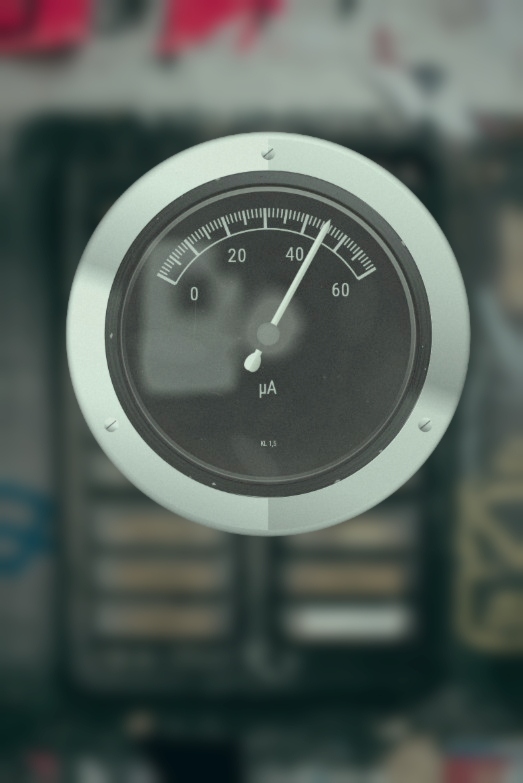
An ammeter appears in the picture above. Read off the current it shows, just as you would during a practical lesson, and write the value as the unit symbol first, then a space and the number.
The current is µA 45
